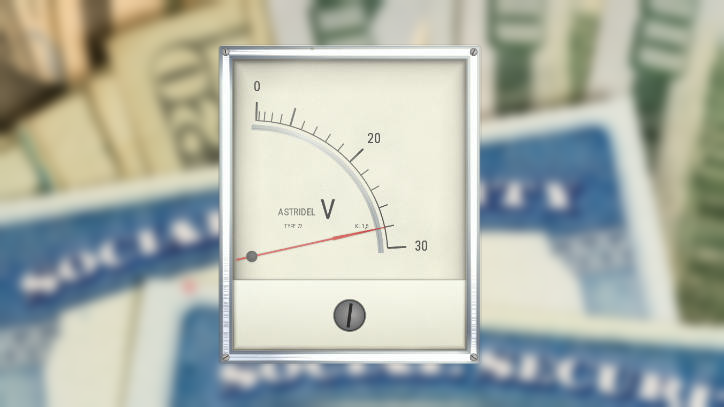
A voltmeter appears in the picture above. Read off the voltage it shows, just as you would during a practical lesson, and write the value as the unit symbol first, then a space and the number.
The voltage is V 28
